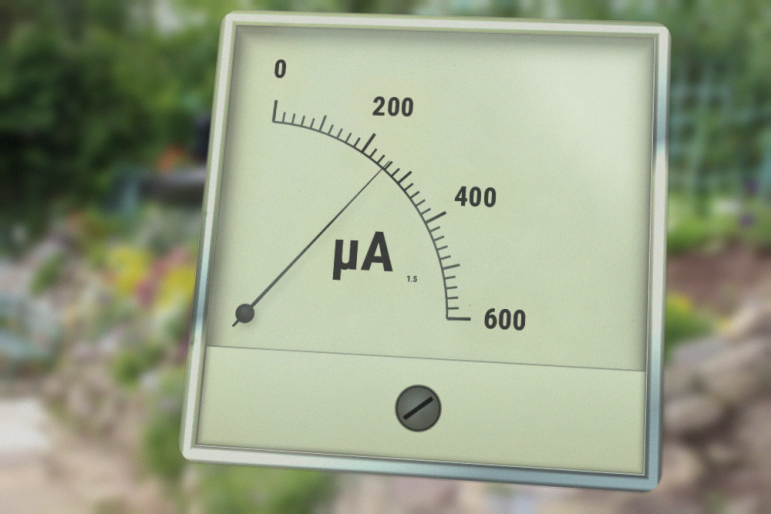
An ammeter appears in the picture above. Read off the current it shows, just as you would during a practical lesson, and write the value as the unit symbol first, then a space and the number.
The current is µA 260
